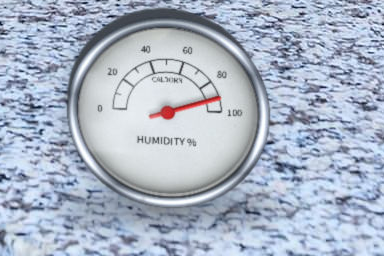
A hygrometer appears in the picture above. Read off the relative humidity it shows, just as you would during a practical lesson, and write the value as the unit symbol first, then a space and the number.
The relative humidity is % 90
